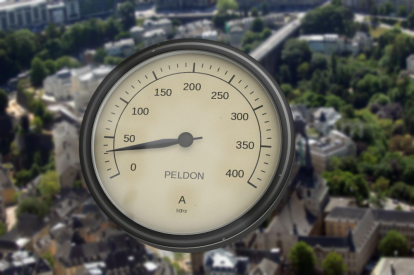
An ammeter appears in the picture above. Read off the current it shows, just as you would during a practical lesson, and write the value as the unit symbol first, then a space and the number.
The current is A 30
